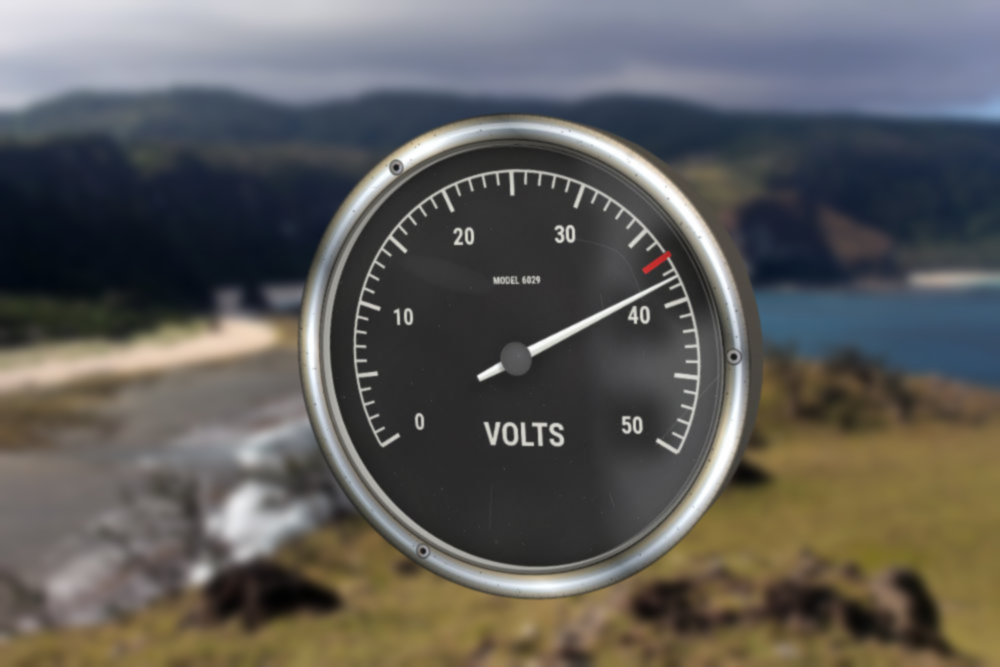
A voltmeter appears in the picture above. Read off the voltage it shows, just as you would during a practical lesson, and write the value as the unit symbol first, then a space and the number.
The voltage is V 38.5
